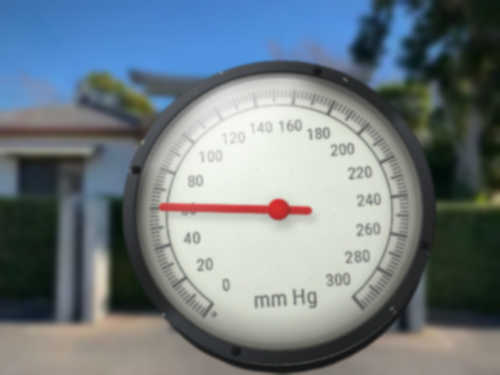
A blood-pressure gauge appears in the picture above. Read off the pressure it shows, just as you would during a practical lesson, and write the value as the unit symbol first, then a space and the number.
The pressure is mmHg 60
